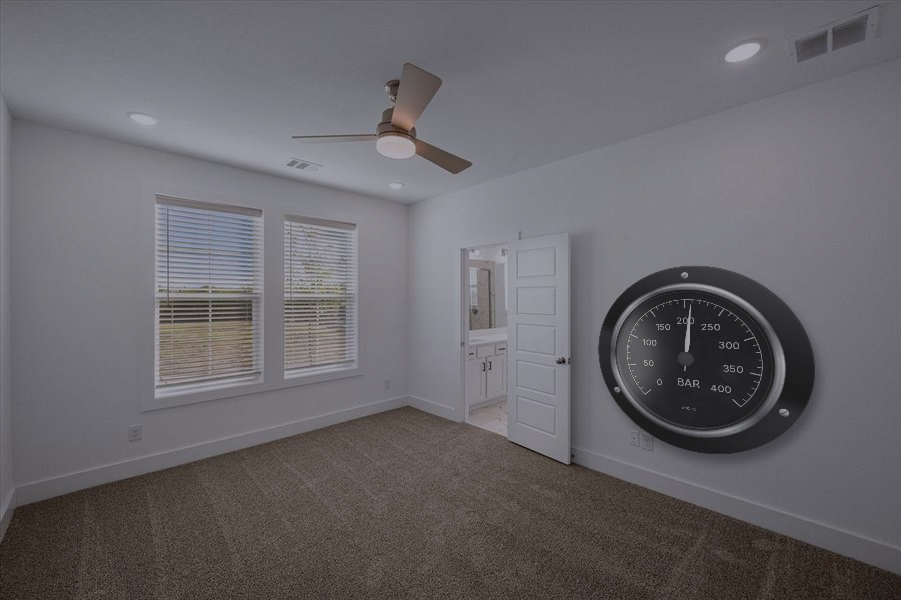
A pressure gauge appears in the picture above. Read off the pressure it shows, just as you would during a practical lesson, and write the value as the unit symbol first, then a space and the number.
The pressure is bar 210
